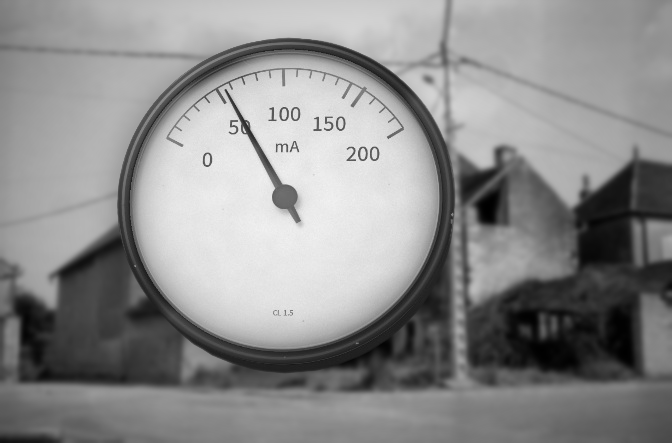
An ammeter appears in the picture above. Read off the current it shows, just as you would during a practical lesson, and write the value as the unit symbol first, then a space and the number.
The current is mA 55
